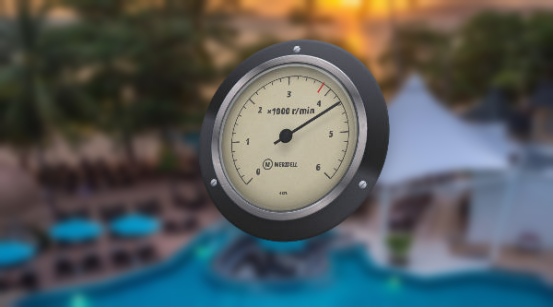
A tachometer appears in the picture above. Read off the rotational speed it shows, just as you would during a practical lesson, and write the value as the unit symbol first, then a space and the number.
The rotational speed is rpm 4400
